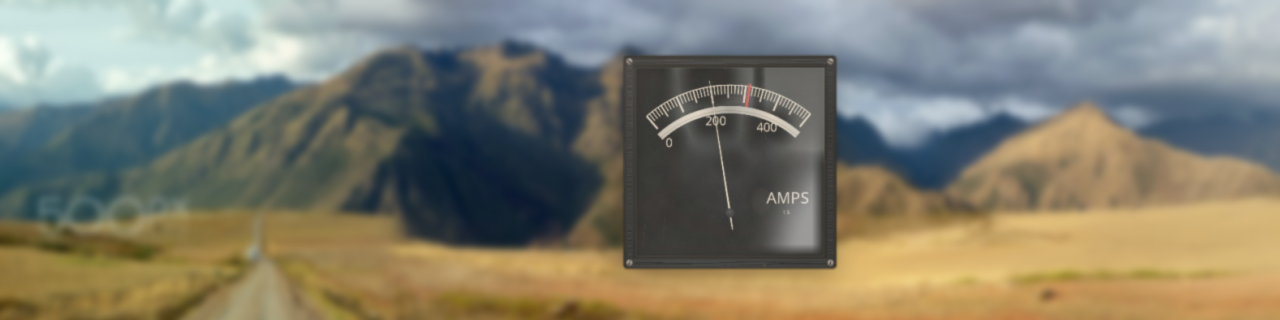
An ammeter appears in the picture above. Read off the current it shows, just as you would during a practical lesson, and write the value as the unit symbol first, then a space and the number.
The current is A 200
